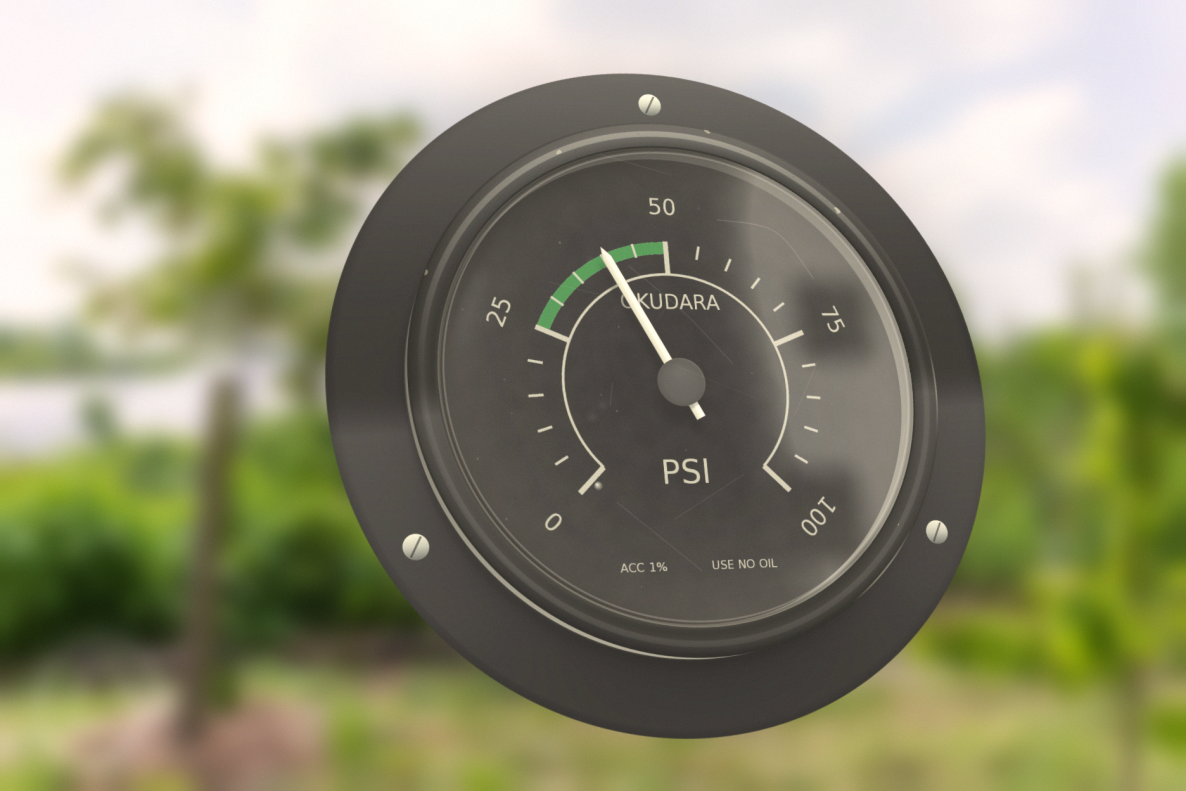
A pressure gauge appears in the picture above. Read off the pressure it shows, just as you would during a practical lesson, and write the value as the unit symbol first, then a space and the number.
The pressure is psi 40
